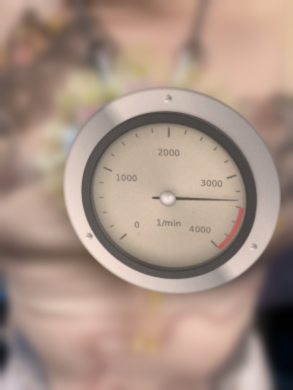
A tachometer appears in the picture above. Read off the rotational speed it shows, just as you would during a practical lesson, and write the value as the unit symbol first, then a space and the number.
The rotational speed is rpm 3300
